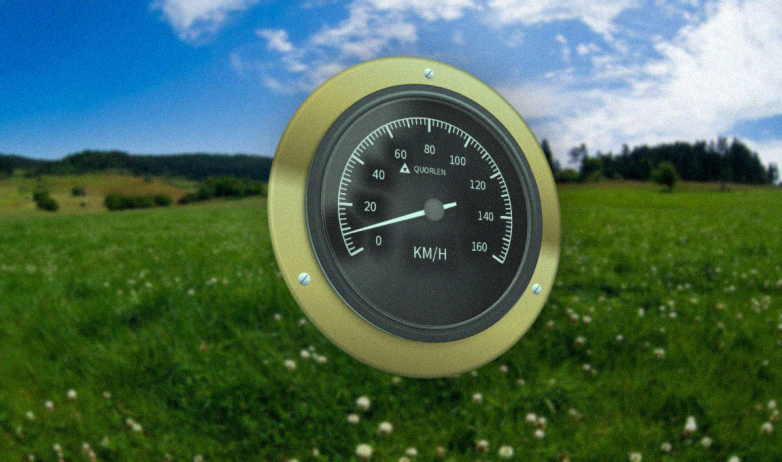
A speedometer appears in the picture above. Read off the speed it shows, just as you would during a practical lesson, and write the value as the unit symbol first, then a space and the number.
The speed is km/h 8
